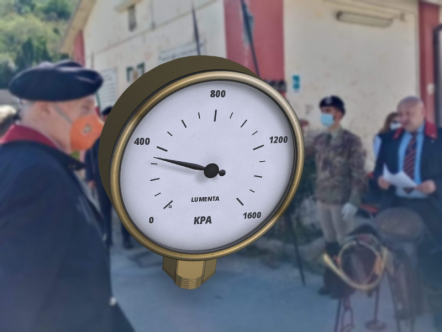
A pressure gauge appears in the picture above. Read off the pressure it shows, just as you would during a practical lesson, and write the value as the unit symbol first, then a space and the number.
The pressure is kPa 350
